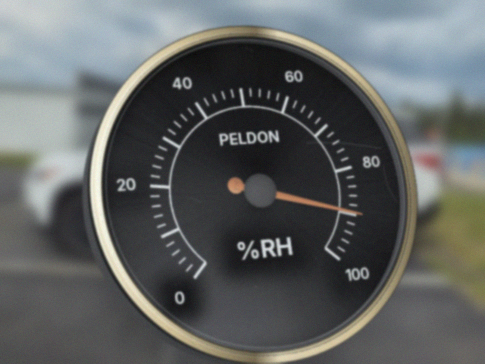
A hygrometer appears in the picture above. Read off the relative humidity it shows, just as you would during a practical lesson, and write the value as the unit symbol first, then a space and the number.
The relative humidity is % 90
